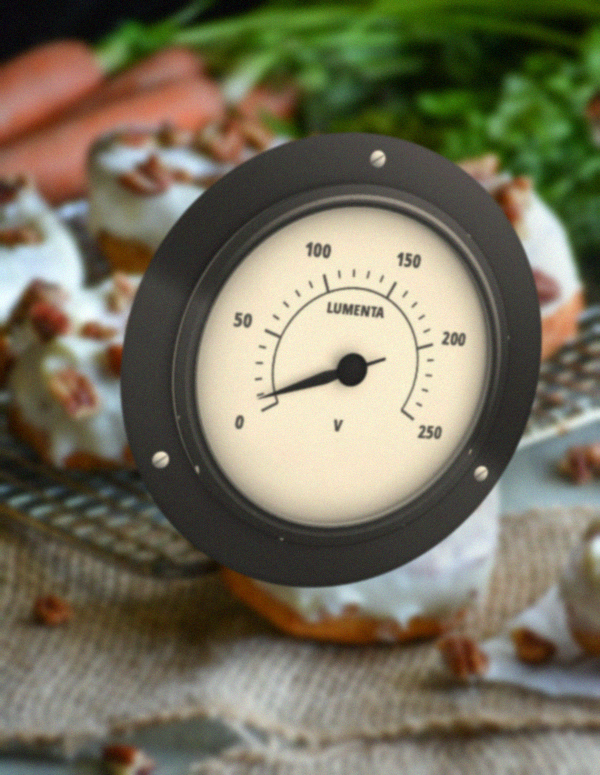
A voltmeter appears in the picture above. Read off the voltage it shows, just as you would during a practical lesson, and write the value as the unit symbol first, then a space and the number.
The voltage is V 10
